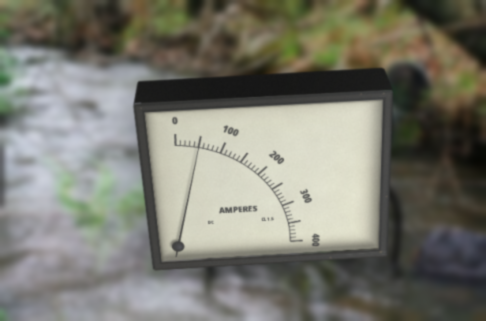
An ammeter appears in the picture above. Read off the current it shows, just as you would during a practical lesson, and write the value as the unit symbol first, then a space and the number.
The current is A 50
